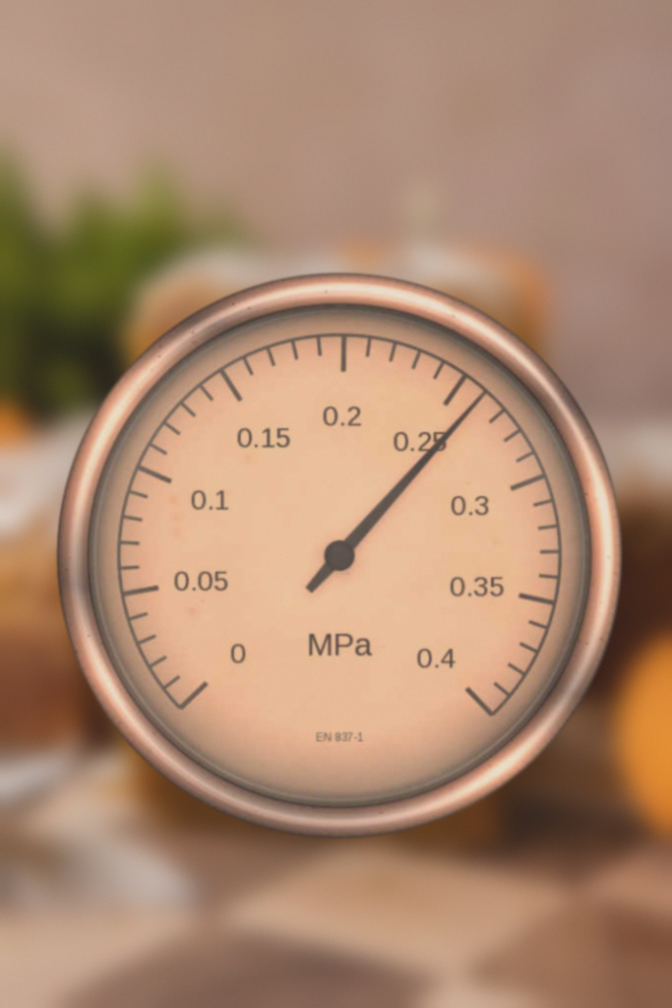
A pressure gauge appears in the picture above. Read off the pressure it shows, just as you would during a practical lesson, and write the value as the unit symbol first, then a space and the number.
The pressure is MPa 0.26
